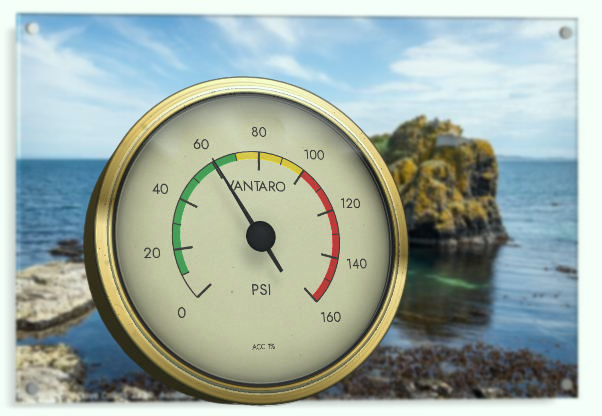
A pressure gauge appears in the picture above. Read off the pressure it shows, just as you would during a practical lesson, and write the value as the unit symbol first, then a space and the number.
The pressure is psi 60
